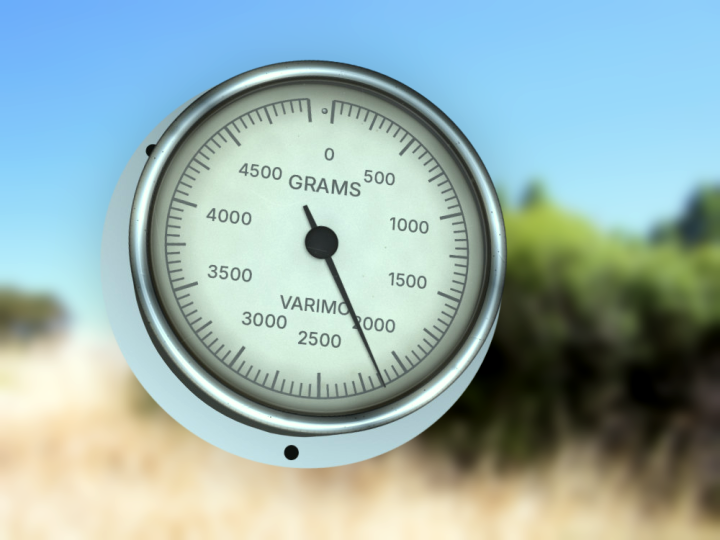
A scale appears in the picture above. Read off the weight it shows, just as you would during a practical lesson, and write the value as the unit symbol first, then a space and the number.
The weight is g 2150
